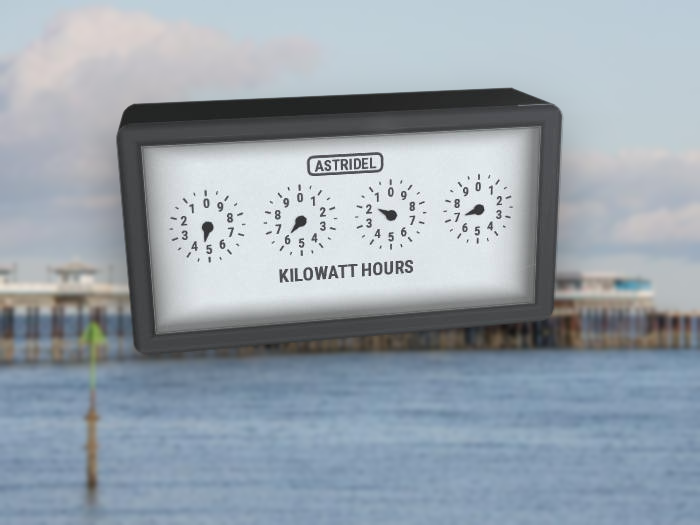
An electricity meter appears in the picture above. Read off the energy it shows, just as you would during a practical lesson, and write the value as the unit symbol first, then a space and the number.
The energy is kWh 4617
